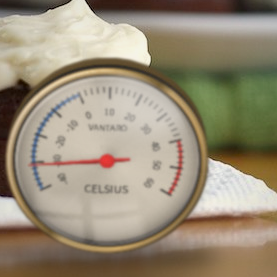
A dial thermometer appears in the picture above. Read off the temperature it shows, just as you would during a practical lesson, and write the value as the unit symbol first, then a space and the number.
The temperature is °C -30
